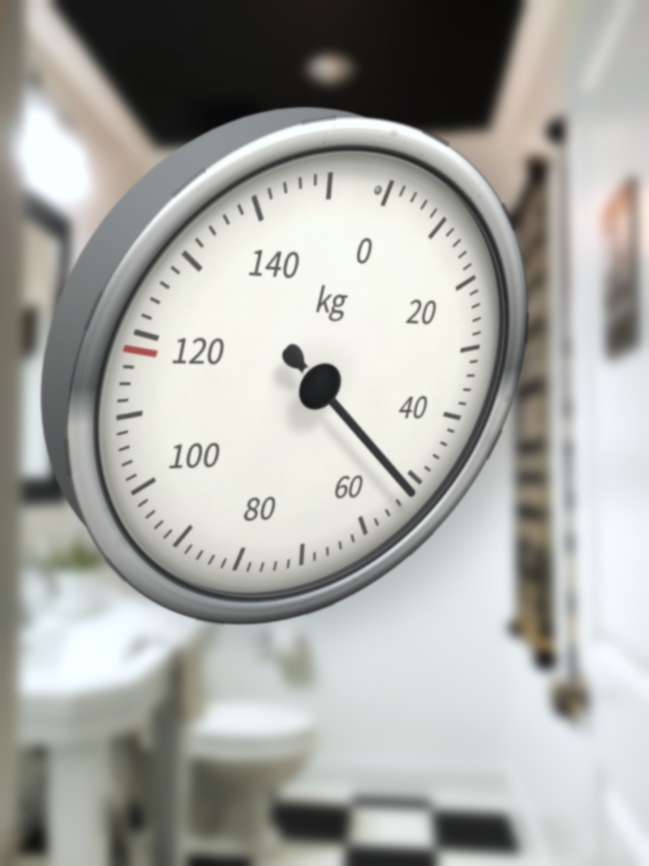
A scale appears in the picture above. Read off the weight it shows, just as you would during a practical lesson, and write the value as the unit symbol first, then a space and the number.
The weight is kg 52
